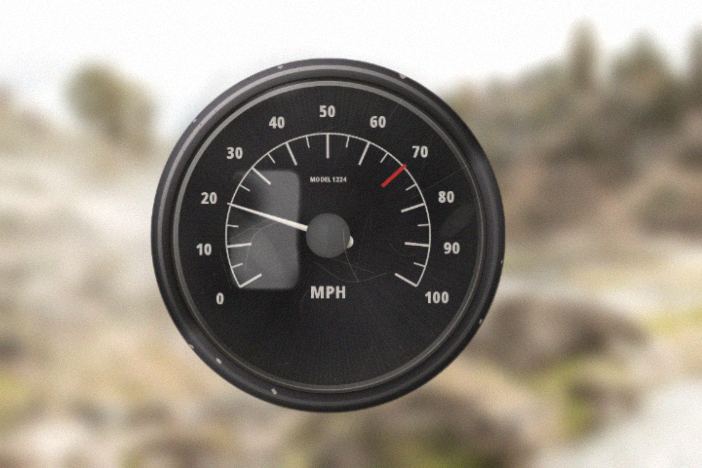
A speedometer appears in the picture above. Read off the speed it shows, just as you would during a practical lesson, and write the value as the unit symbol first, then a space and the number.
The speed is mph 20
